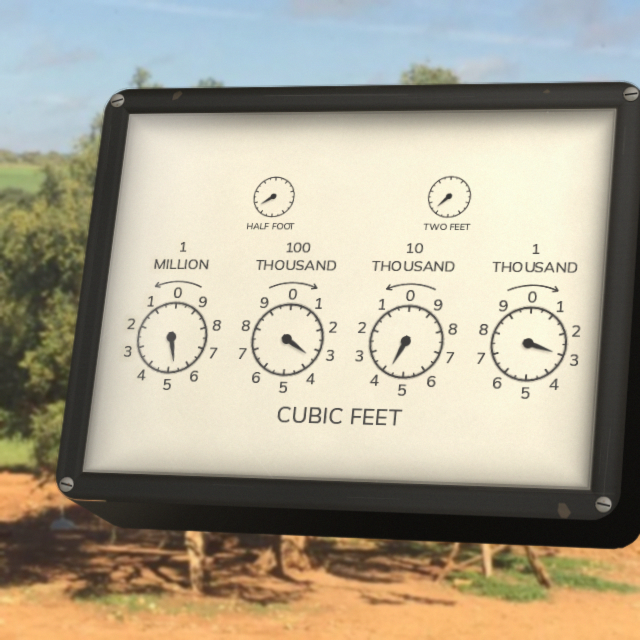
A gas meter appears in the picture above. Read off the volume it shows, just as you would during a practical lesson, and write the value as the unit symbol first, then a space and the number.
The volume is ft³ 534300
